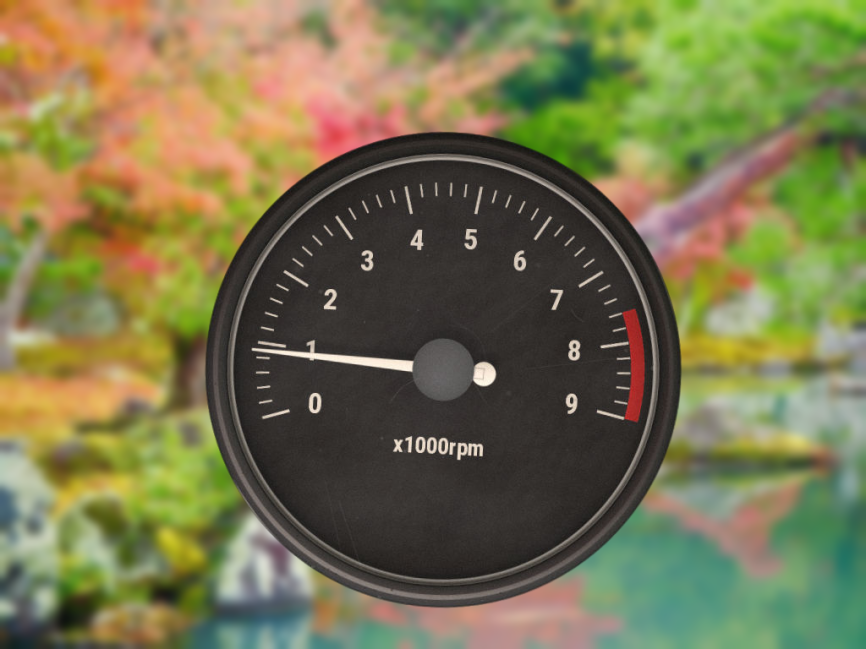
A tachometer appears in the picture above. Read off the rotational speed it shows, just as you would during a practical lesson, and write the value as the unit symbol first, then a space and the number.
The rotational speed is rpm 900
